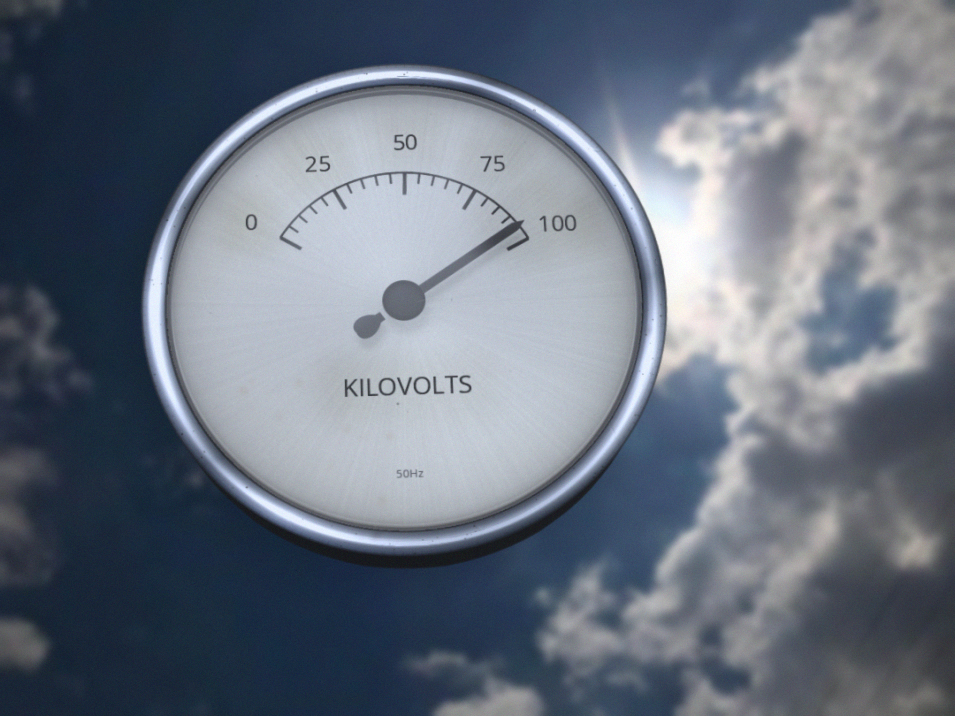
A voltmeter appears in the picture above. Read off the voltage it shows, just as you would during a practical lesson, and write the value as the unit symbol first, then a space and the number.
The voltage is kV 95
